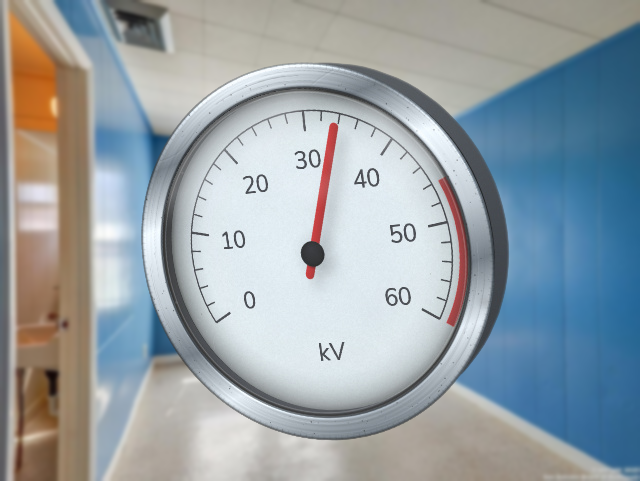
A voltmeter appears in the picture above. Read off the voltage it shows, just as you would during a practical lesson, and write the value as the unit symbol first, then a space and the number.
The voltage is kV 34
